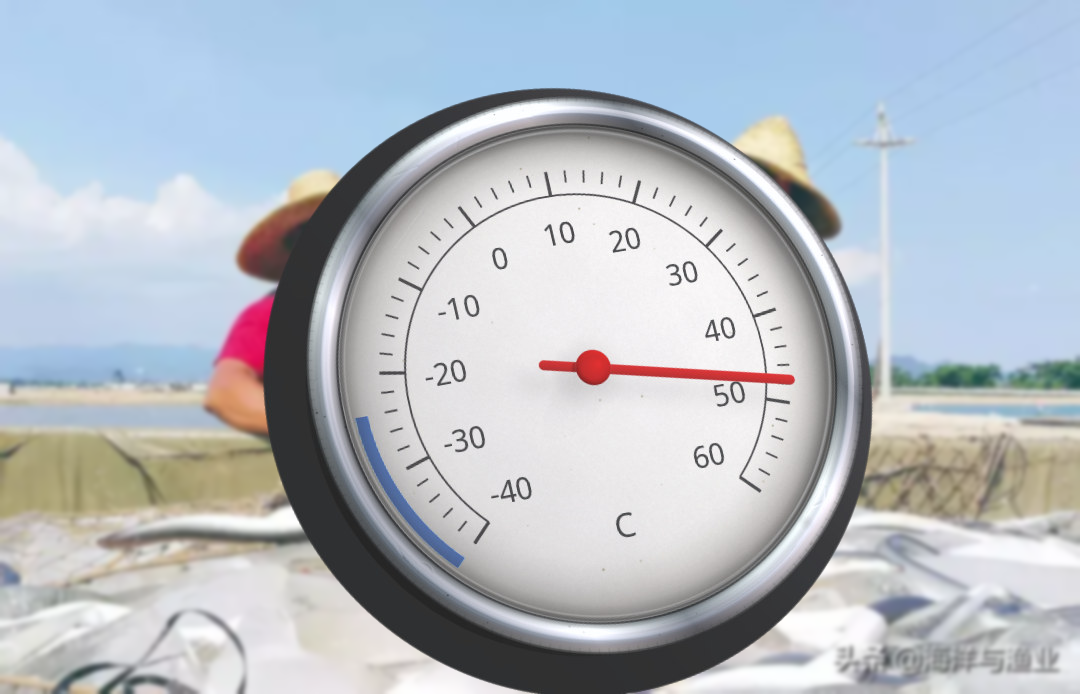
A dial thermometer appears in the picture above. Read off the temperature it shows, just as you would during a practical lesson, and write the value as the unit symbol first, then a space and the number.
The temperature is °C 48
